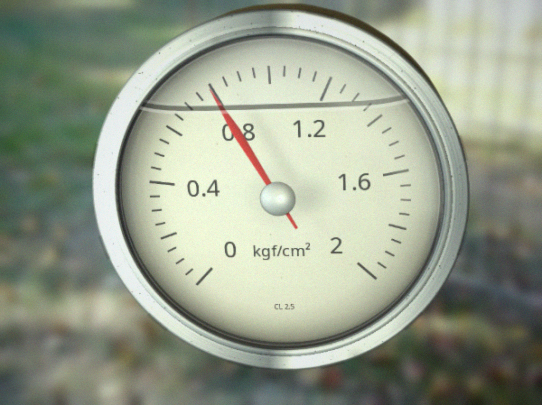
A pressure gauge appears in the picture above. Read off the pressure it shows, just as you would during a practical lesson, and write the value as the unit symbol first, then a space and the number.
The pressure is kg/cm² 0.8
